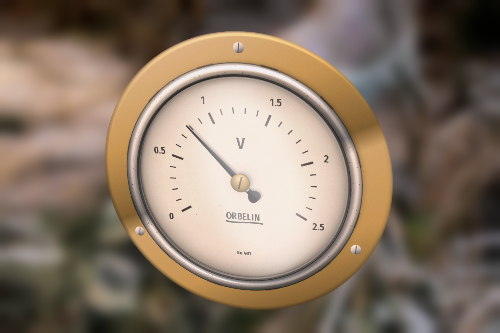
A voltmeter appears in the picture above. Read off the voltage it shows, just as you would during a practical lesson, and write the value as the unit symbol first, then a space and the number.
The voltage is V 0.8
